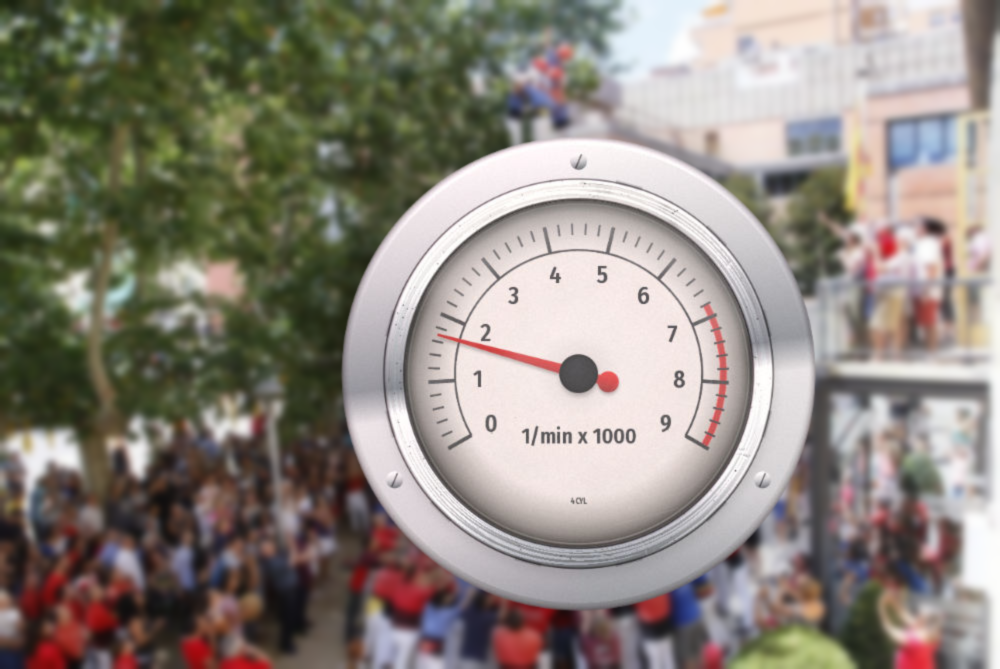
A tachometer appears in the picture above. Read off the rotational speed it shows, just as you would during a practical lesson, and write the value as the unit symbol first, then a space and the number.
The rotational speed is rpm 1700
